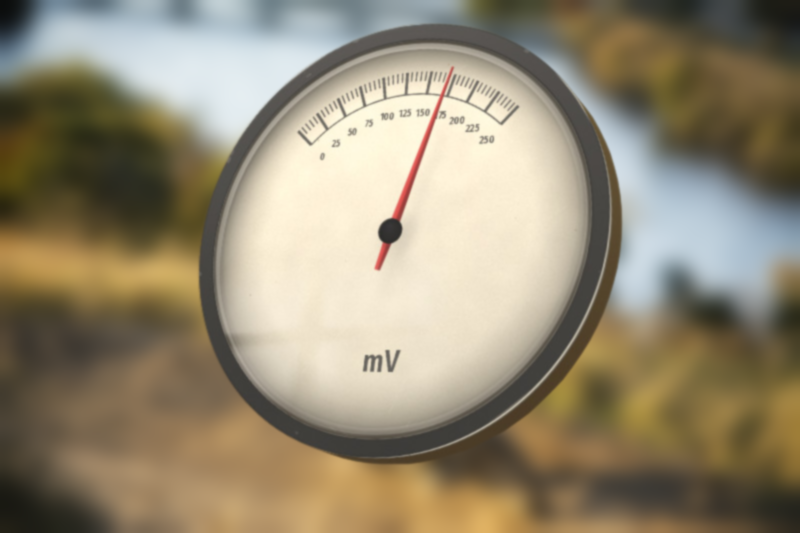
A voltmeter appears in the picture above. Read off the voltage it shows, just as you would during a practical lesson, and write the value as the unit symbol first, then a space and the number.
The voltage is mV 175
